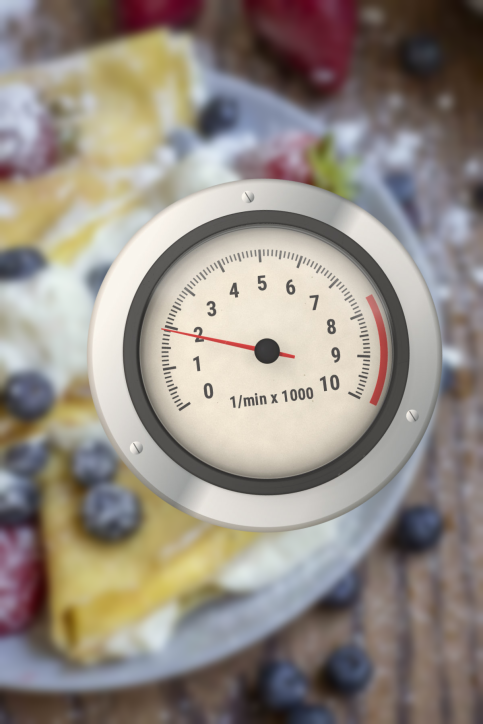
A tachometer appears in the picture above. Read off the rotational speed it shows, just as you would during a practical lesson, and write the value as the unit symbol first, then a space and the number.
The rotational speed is rpm 1900
